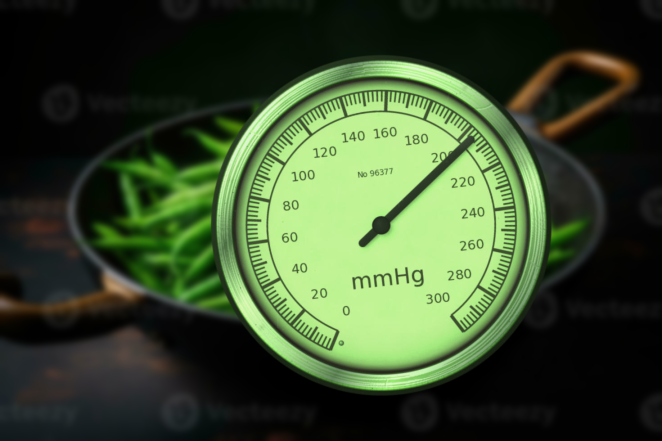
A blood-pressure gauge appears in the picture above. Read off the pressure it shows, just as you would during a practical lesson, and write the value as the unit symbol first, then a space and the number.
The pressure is mmHg 204
